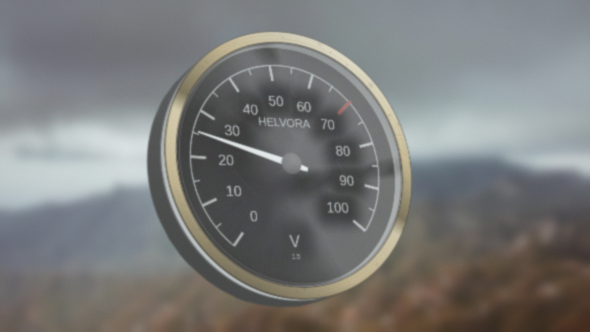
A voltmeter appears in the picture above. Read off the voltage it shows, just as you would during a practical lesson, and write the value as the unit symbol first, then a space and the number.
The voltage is V 25
